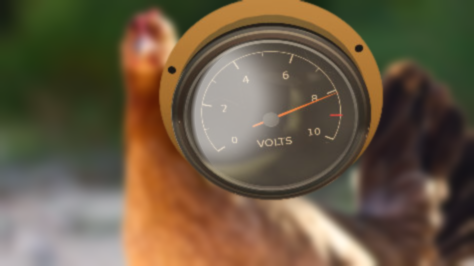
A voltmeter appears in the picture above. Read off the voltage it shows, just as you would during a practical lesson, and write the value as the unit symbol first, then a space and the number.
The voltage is V 8
